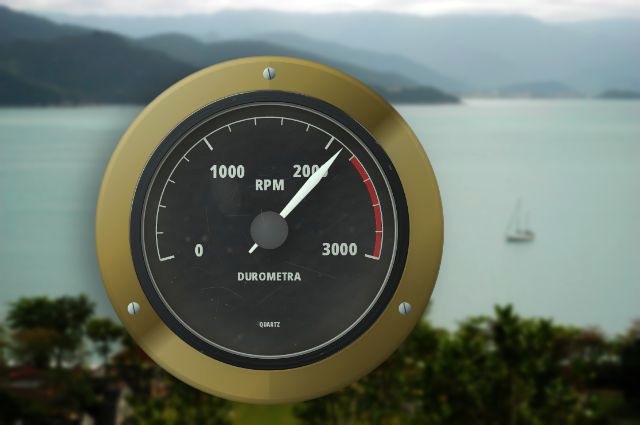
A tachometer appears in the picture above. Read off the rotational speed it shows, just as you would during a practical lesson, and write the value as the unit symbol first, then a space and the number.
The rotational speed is rpm 2100
